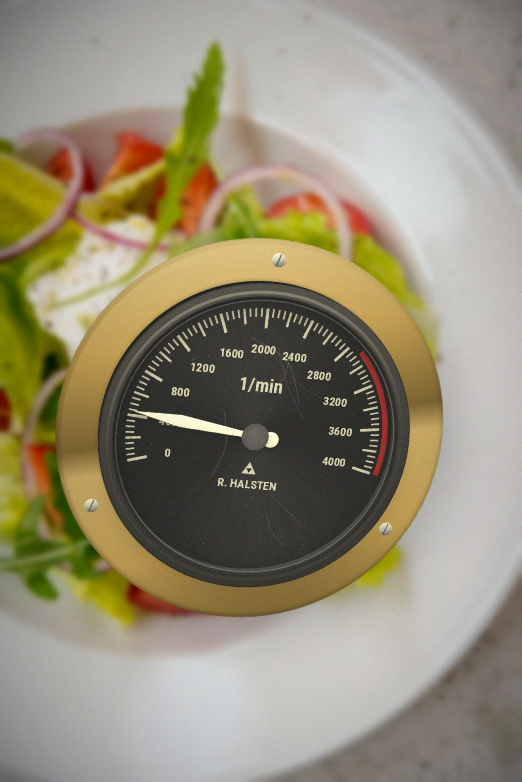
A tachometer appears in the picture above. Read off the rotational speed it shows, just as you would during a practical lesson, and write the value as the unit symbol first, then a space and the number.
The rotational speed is rpm 450
